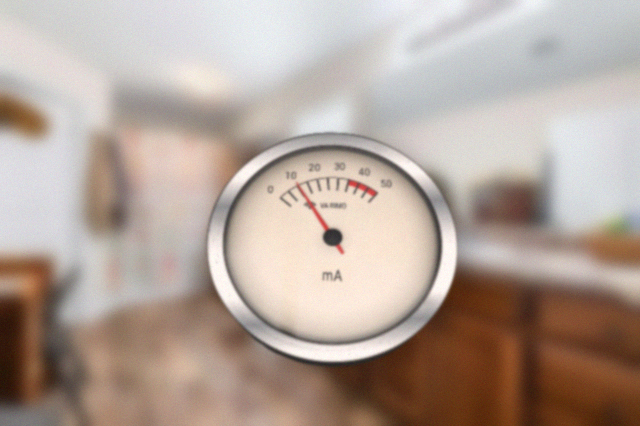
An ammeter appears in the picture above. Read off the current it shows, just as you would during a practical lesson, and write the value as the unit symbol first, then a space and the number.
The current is mA 10
